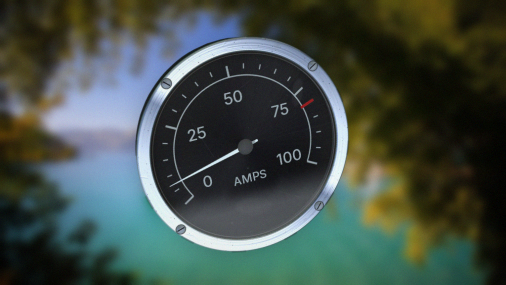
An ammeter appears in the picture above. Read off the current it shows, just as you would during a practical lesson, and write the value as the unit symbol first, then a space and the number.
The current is A 7.5
